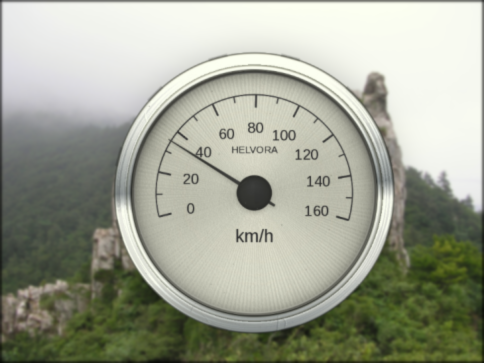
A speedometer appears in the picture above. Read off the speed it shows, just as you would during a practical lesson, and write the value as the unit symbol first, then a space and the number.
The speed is km/h 35
